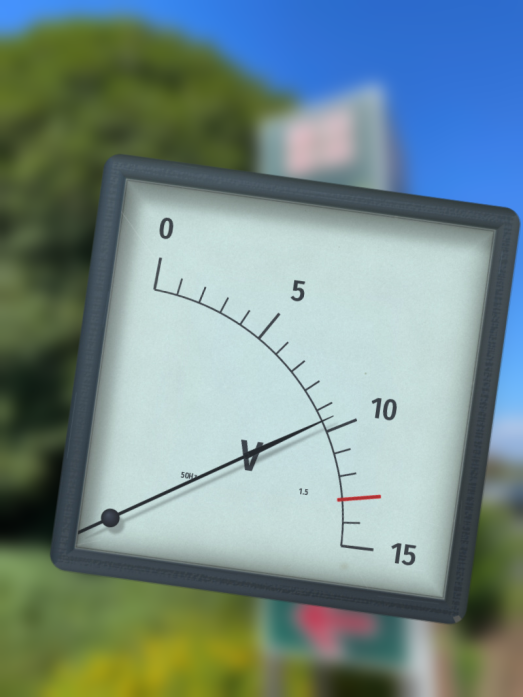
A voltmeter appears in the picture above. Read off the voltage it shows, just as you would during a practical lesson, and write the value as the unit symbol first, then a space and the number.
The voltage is V 9.5
